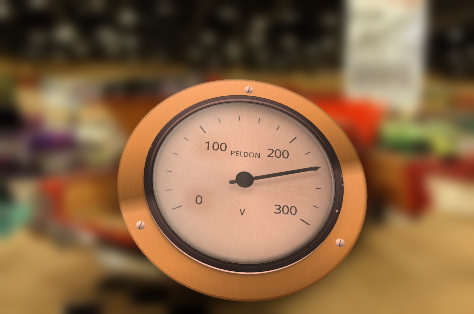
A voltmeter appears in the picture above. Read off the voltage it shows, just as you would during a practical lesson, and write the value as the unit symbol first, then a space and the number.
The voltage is V 240
